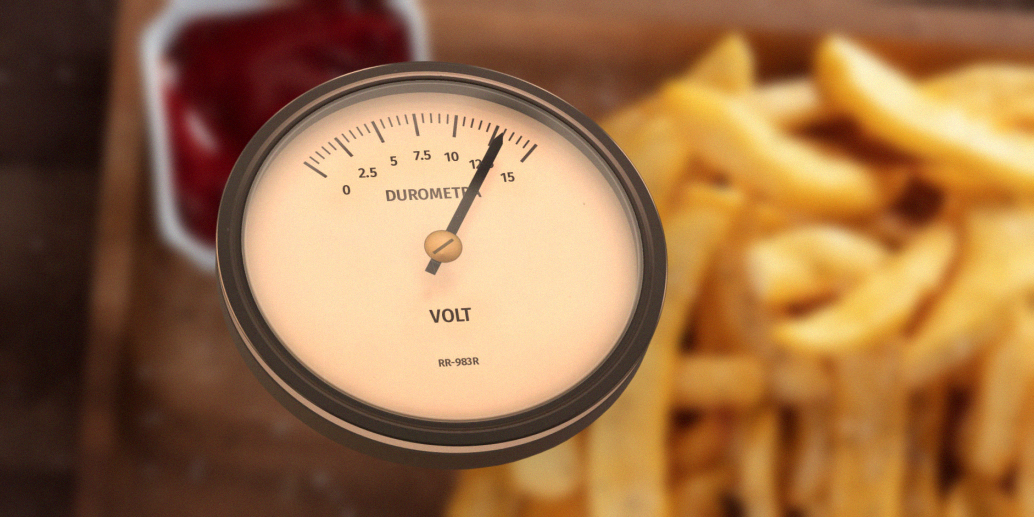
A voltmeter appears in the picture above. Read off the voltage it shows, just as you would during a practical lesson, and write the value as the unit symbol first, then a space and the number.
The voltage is V 13
